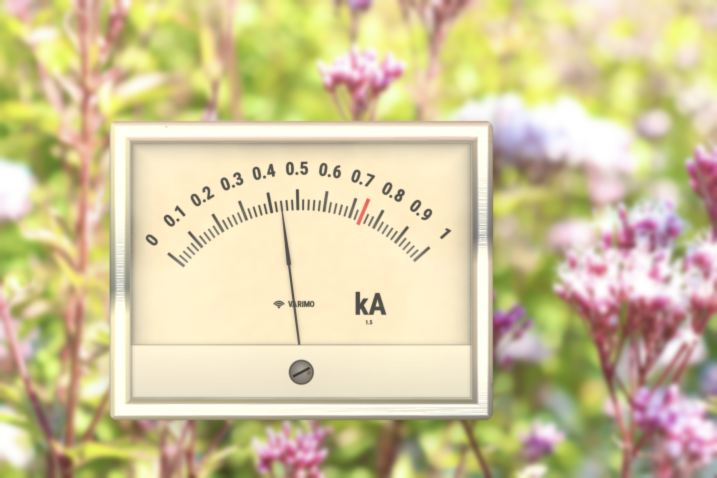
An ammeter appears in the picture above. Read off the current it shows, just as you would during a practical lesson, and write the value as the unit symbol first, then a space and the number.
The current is kA 0.44
